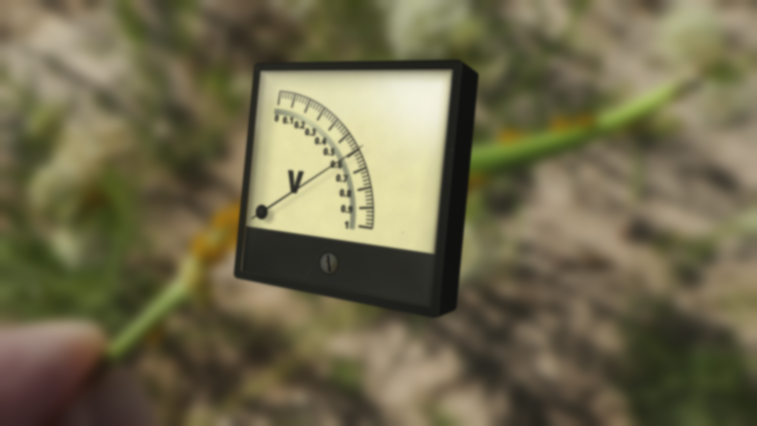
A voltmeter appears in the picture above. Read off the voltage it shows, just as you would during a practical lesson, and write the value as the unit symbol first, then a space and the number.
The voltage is V 0.6
